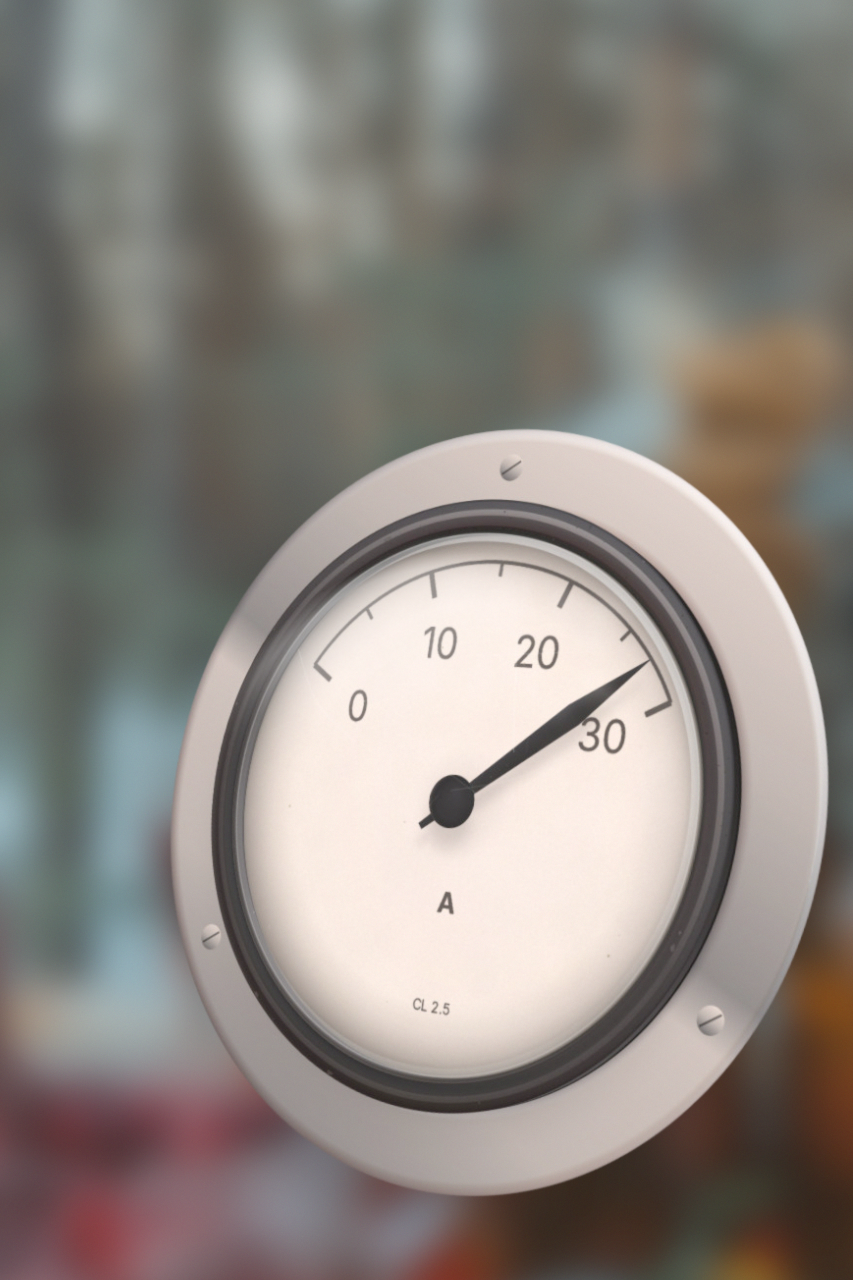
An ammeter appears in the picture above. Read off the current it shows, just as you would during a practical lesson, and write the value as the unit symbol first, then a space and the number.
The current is A 27.5
